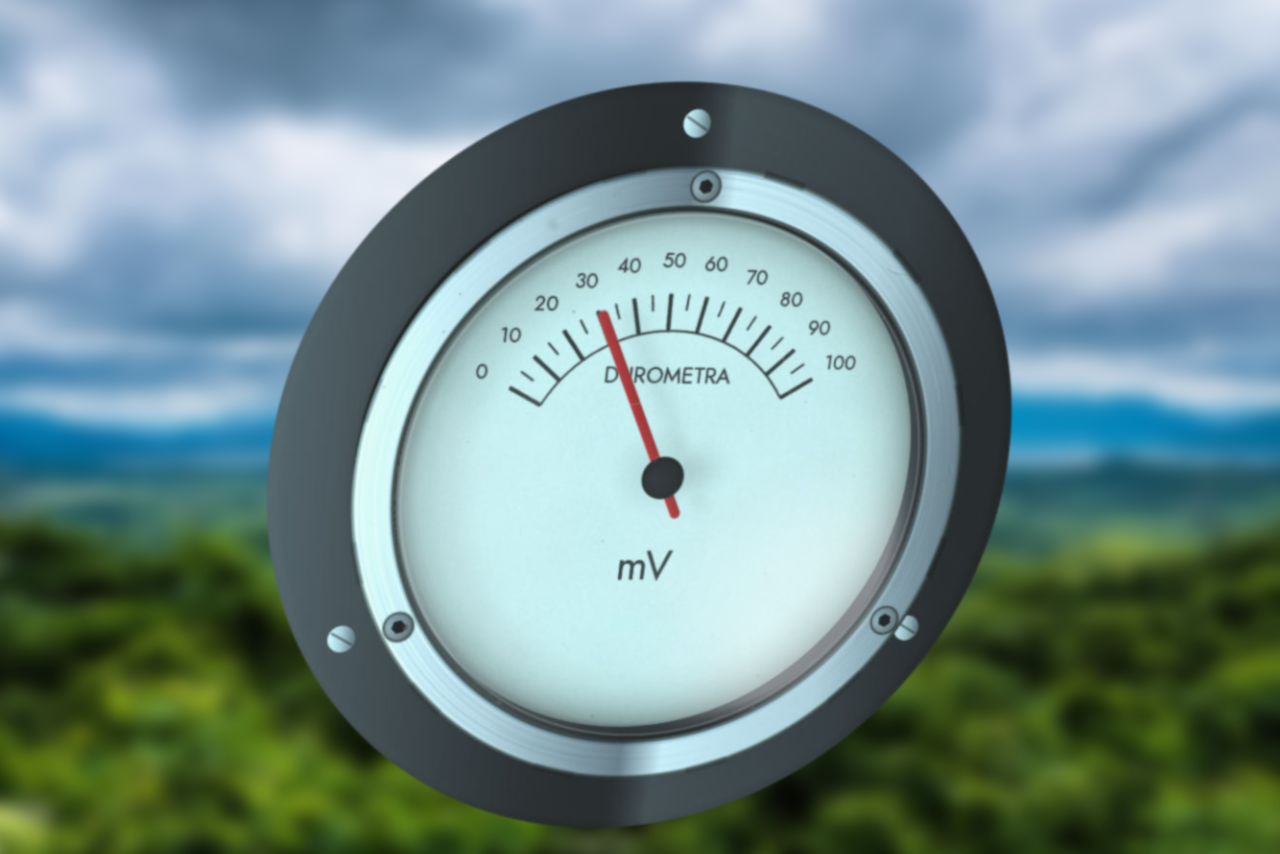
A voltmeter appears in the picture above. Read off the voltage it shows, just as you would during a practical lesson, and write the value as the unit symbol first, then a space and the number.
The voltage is mV 30
